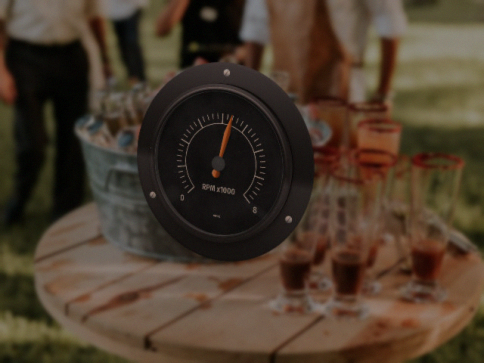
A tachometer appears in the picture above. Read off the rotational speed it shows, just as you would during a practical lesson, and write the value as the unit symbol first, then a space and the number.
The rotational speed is rpm 4400
